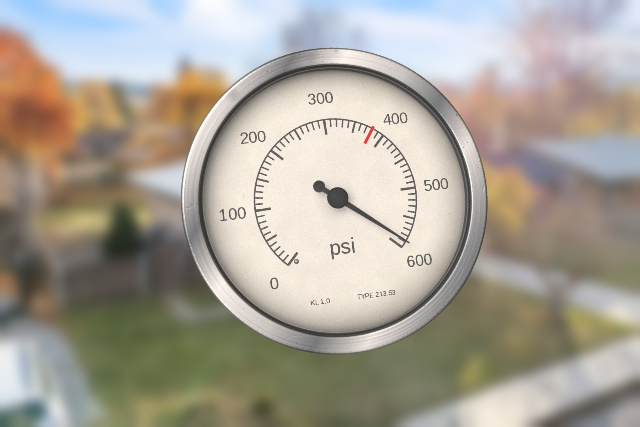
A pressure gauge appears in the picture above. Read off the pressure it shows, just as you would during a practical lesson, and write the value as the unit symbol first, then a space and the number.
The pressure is psi 590
